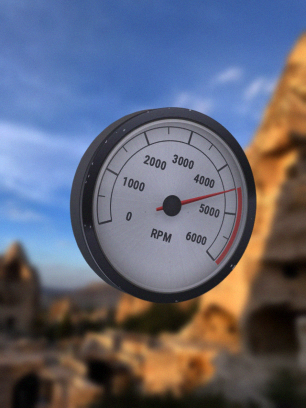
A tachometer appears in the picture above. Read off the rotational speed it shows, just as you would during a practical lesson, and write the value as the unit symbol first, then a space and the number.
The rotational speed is rpm 4500
